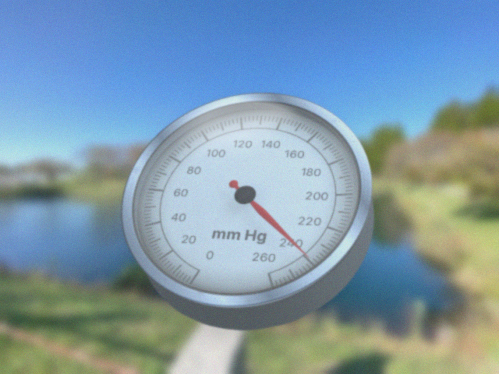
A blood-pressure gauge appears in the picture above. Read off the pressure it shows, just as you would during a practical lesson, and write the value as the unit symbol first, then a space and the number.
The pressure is mmHg 240
